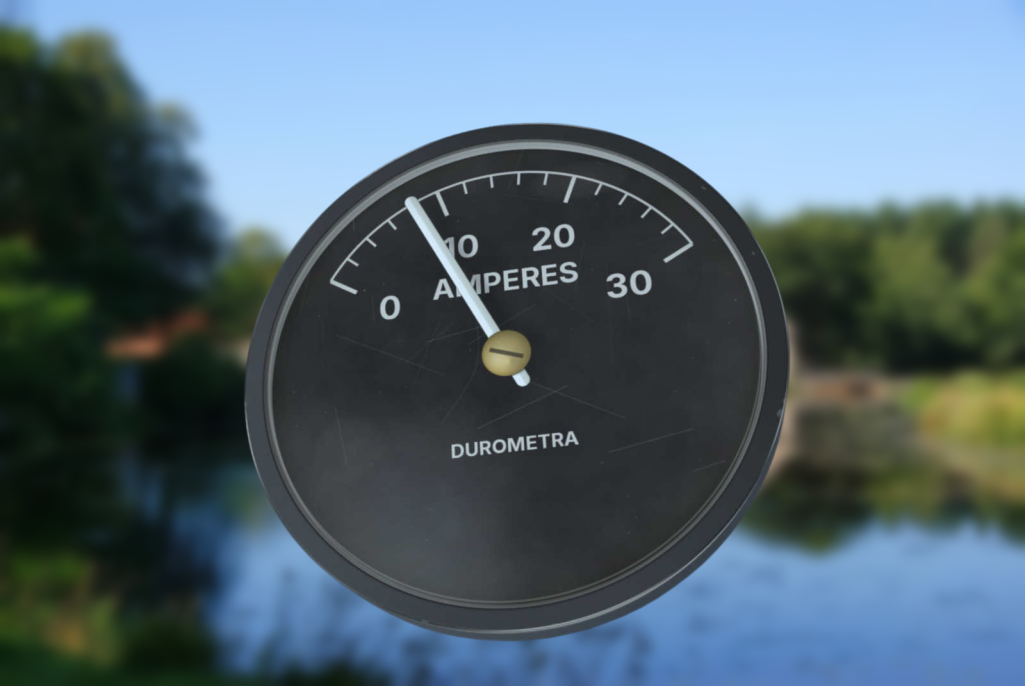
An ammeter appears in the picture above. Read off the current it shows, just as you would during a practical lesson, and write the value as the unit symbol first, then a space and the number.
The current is A 8
